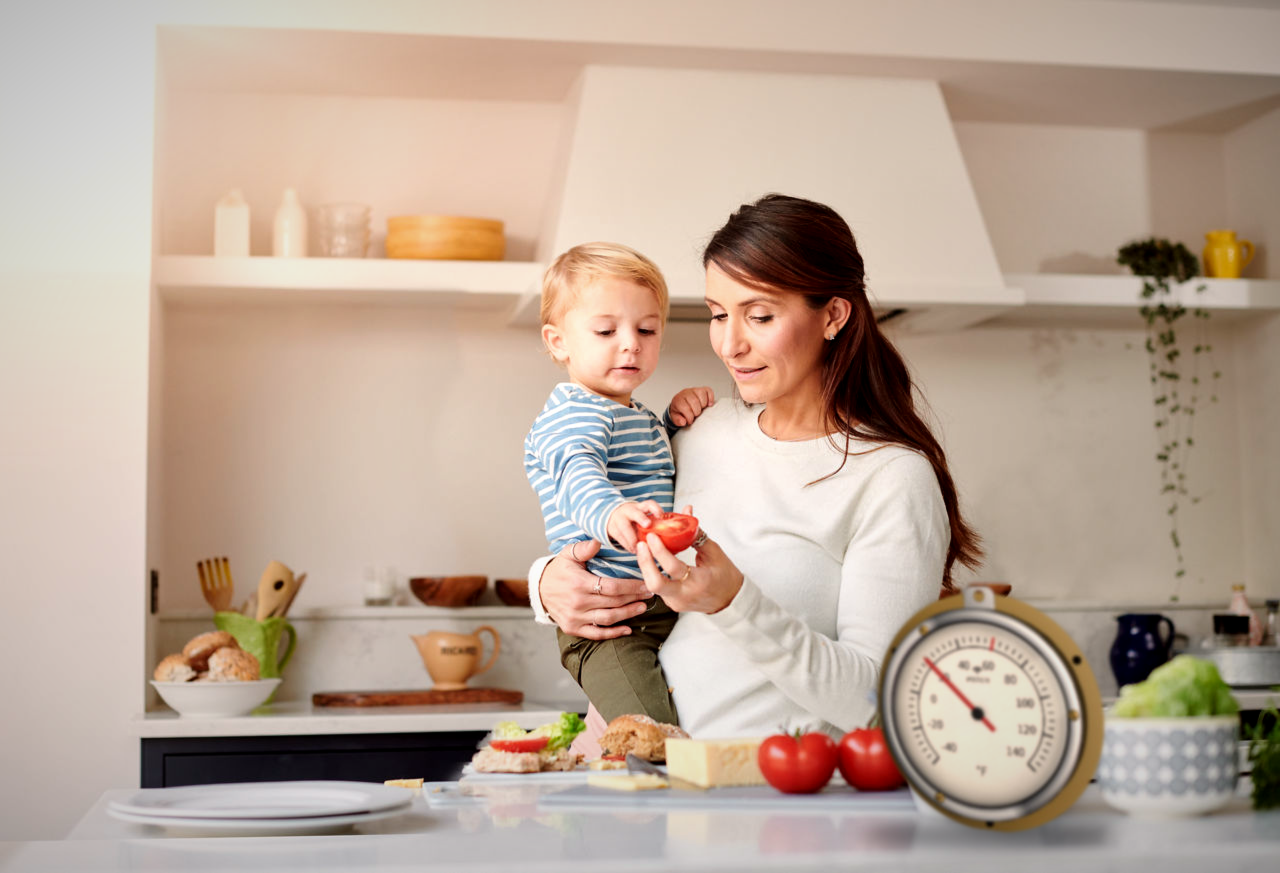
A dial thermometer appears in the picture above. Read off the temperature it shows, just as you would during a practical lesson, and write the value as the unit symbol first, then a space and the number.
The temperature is °F 20
